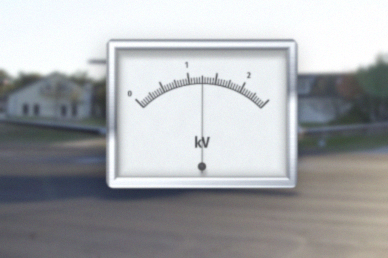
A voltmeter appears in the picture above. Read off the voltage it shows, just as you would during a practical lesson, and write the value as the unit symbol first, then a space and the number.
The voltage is kV 1.25
